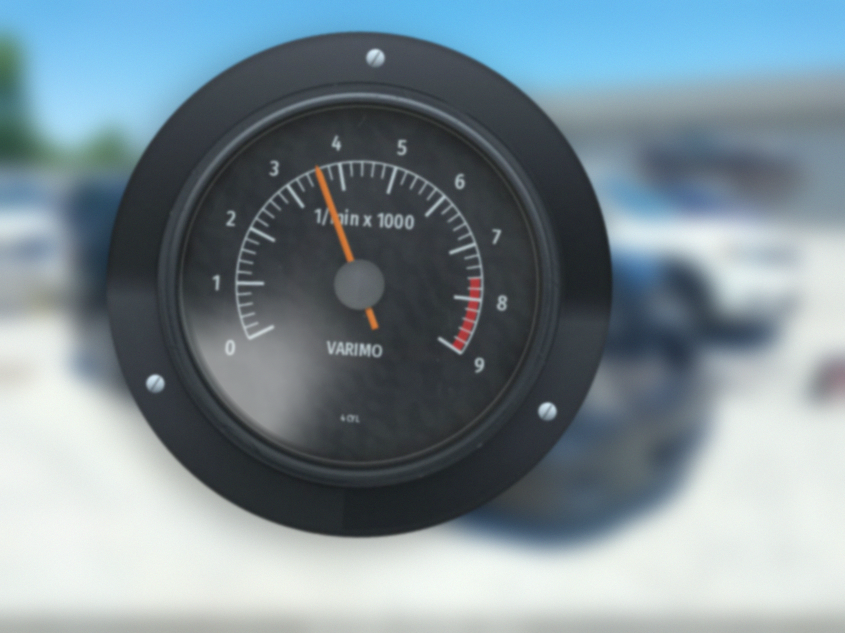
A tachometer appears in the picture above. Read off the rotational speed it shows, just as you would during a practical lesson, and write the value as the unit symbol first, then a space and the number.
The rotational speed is rpm 3600
